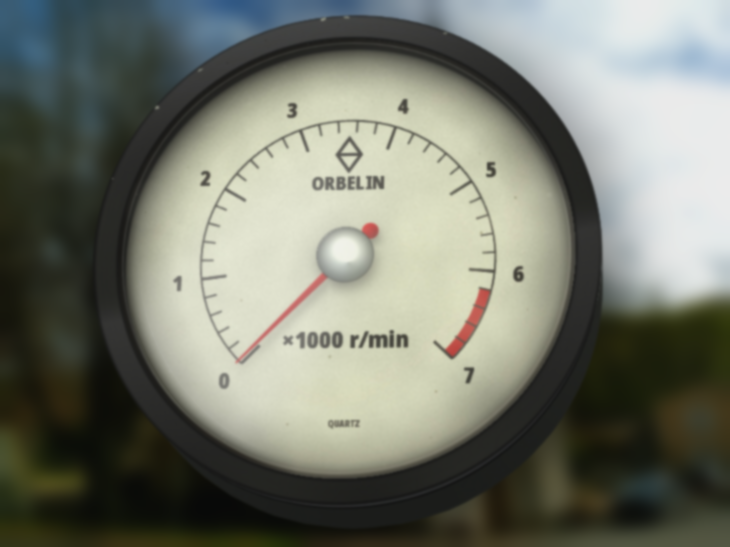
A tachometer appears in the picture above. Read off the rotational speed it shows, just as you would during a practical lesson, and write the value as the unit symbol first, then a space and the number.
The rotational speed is rpm 0
